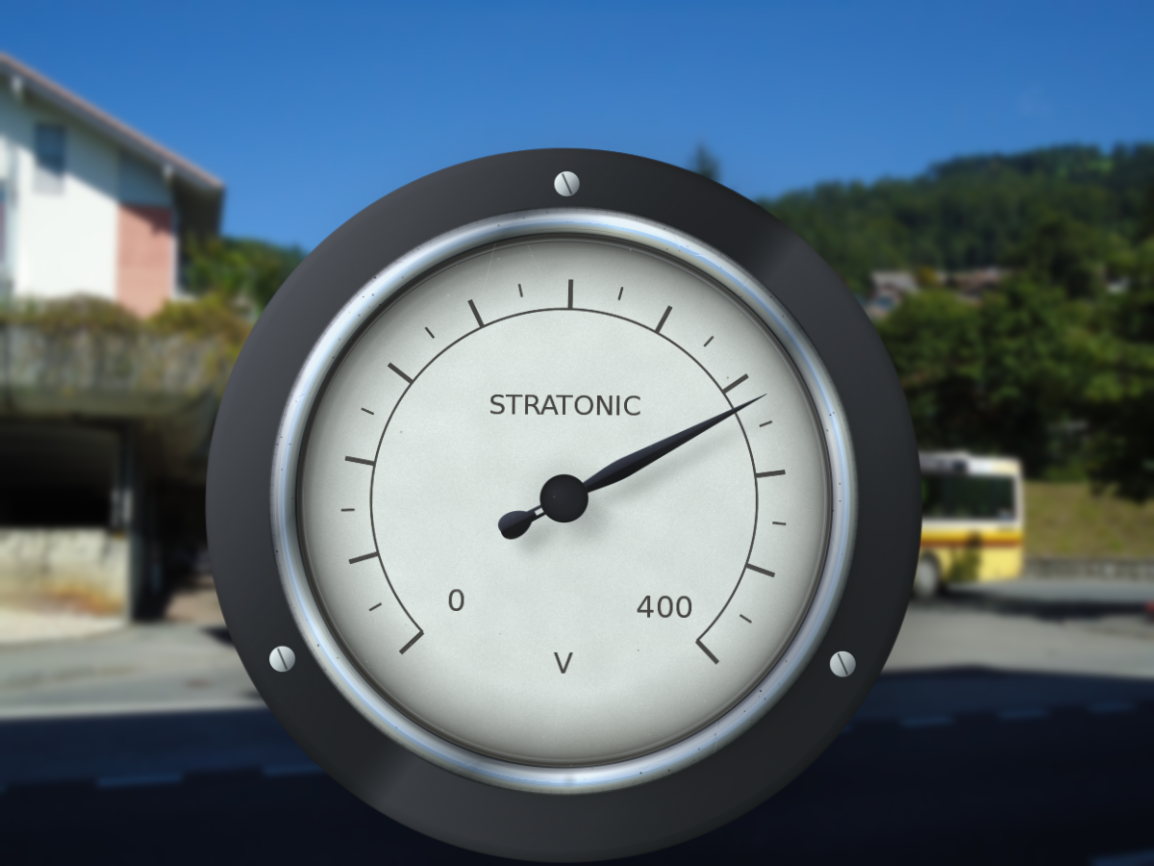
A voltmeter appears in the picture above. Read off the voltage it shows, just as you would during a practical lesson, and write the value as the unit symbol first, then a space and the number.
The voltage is V 290
